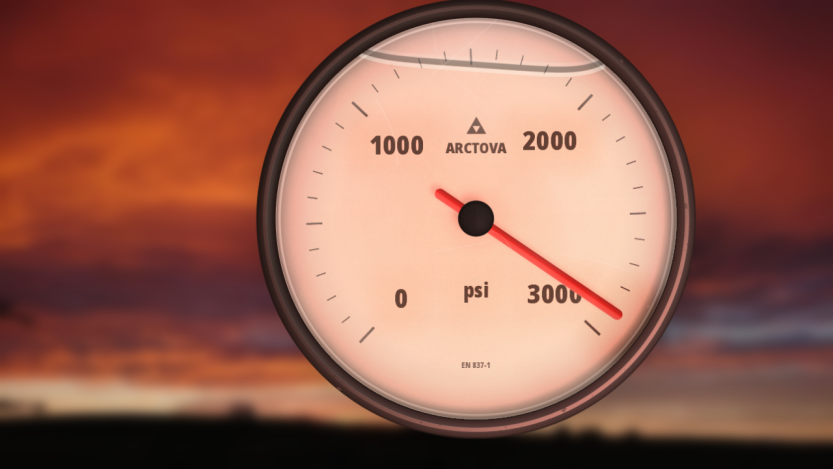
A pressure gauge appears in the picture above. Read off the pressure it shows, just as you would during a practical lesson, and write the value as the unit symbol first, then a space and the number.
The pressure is psi 2900
